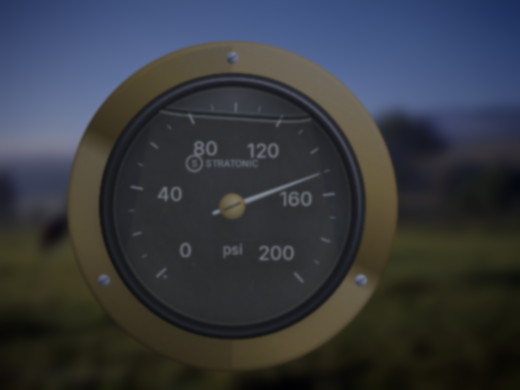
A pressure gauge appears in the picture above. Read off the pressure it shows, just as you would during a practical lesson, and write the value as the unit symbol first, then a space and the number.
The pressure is psi 150
